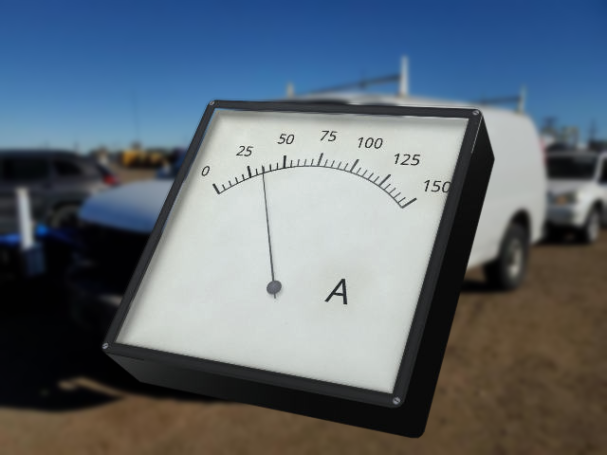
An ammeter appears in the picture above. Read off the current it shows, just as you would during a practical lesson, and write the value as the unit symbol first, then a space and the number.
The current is A 35
